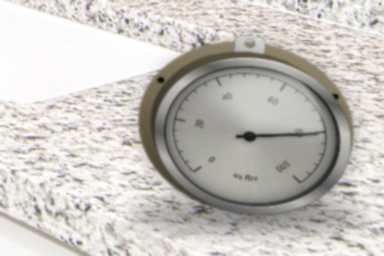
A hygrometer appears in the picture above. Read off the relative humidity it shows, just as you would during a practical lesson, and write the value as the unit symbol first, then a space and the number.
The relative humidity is % 80
